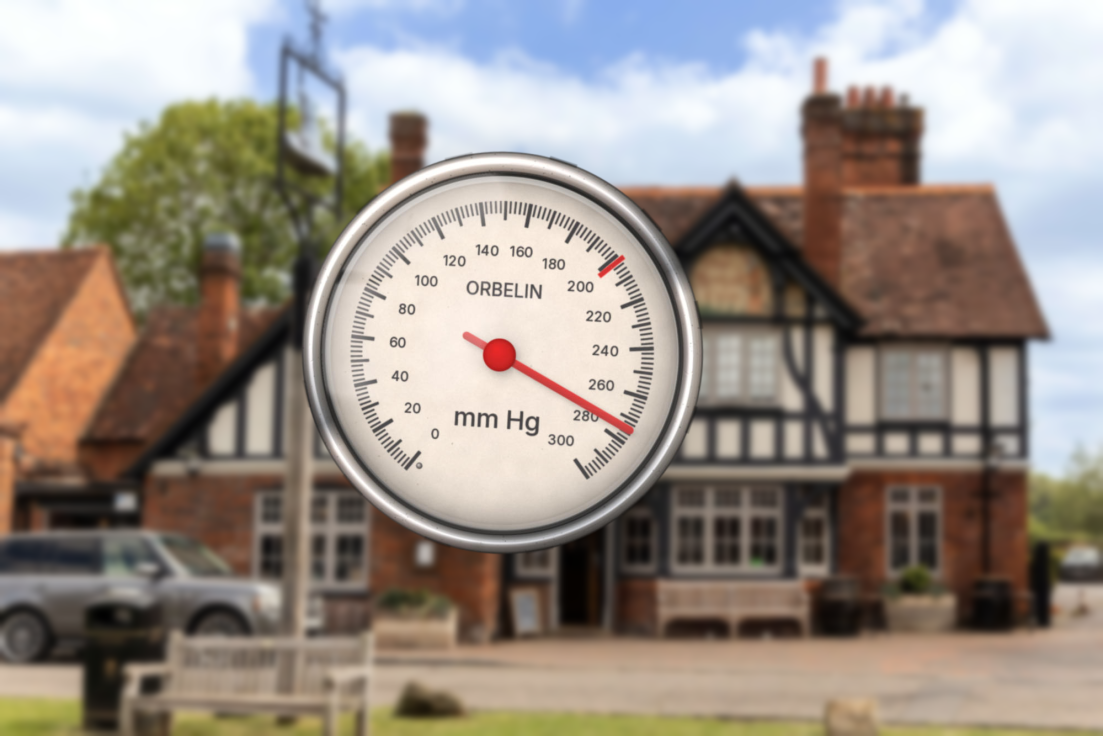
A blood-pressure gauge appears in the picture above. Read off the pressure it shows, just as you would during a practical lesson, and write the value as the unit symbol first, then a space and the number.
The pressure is mmHg 274
